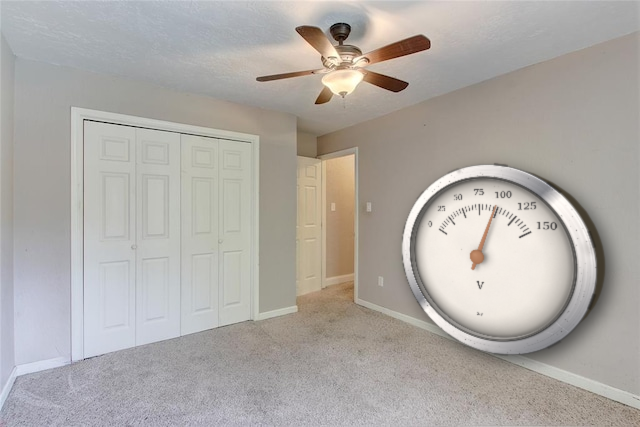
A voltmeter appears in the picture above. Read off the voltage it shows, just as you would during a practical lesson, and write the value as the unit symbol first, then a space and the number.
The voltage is V 100
